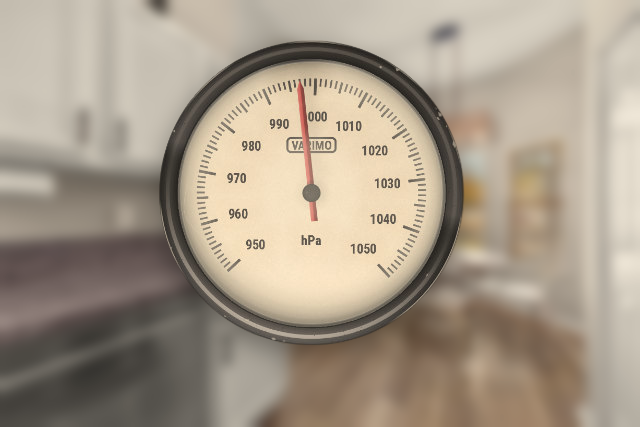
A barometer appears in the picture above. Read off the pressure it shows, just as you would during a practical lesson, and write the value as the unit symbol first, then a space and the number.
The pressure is hPa 997
